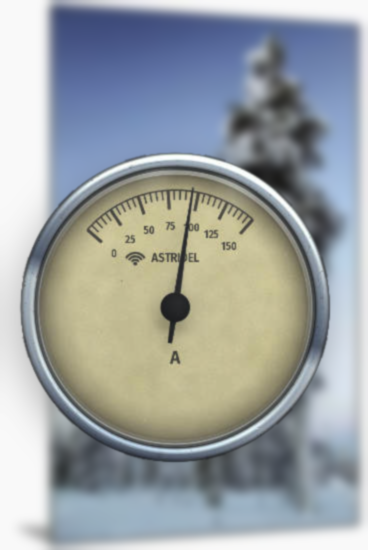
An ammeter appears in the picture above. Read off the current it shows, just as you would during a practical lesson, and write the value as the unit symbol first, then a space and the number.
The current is A 95
